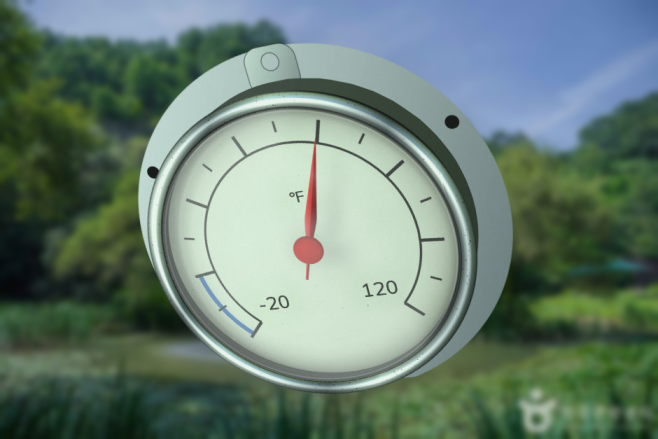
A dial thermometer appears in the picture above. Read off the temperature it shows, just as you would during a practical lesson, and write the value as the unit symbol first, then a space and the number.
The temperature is °F 60
